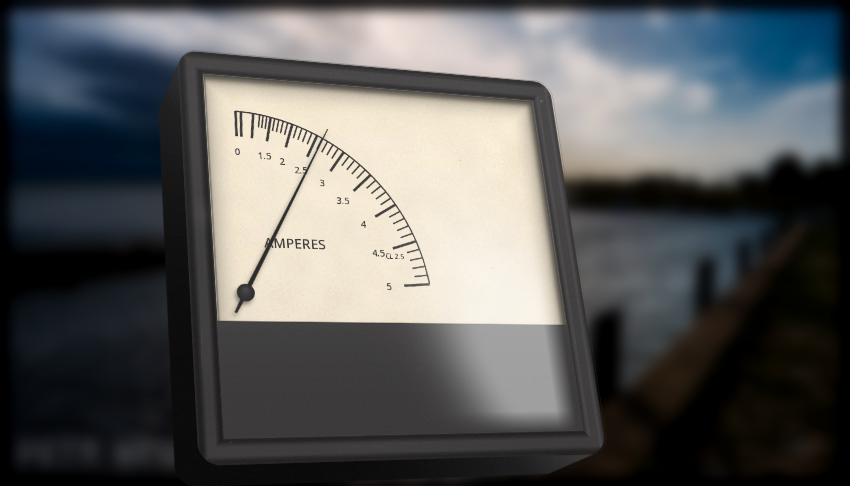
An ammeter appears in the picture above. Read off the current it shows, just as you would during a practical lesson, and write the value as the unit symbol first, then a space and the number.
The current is A 2.6
